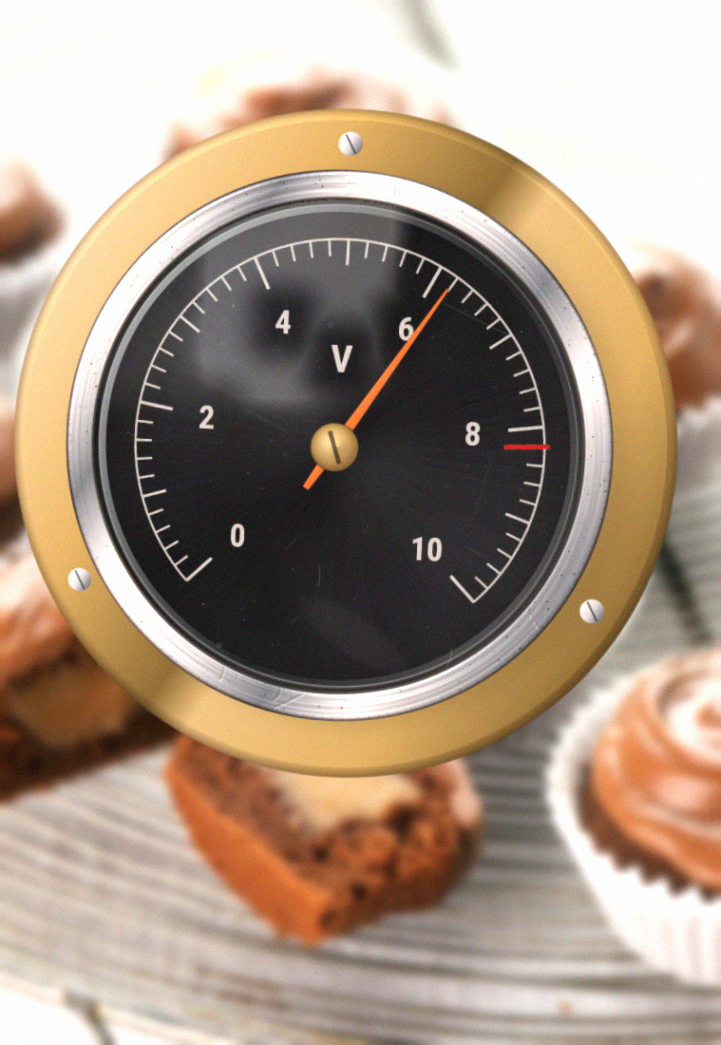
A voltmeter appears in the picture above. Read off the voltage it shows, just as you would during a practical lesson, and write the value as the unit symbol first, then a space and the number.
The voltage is V 6.2
